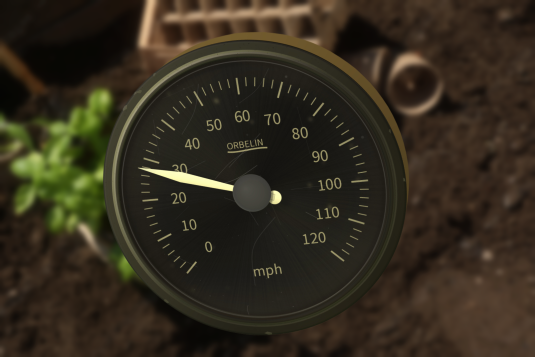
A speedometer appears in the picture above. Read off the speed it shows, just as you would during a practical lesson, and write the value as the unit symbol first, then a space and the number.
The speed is mph 28
